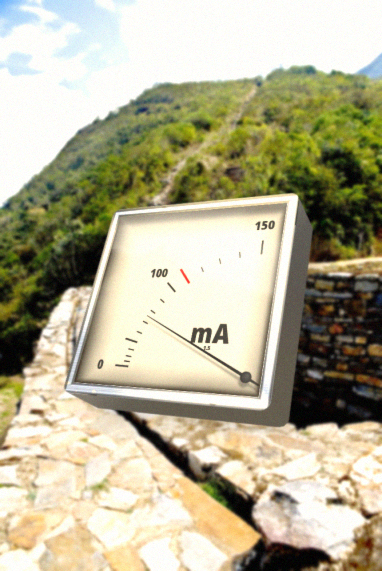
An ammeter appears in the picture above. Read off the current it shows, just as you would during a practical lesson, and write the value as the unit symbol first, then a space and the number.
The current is mA 75
